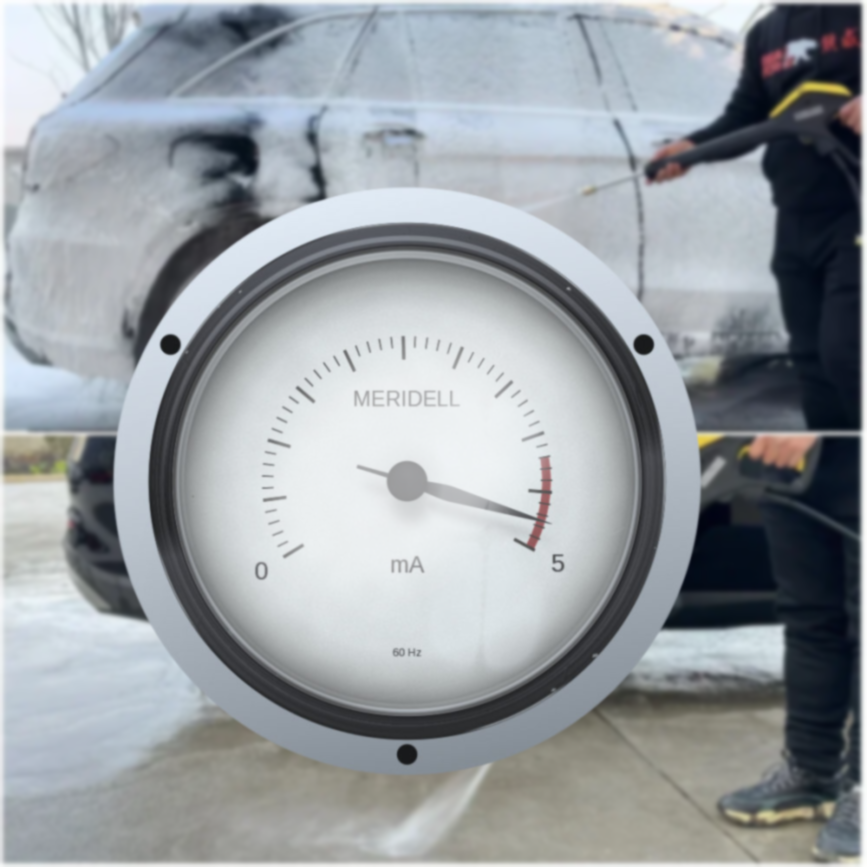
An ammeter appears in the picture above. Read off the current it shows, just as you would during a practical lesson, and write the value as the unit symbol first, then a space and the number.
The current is mA 4.75
